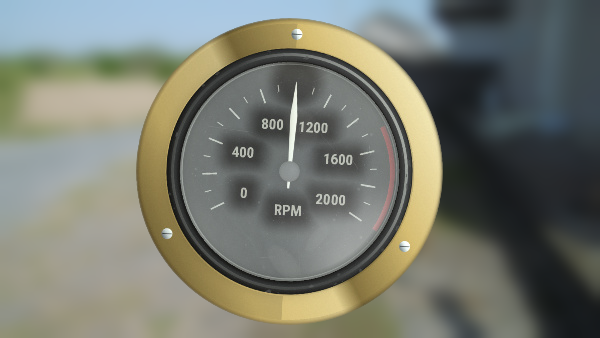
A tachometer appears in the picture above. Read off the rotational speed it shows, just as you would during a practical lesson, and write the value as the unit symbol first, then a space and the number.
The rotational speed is rpm 1000
